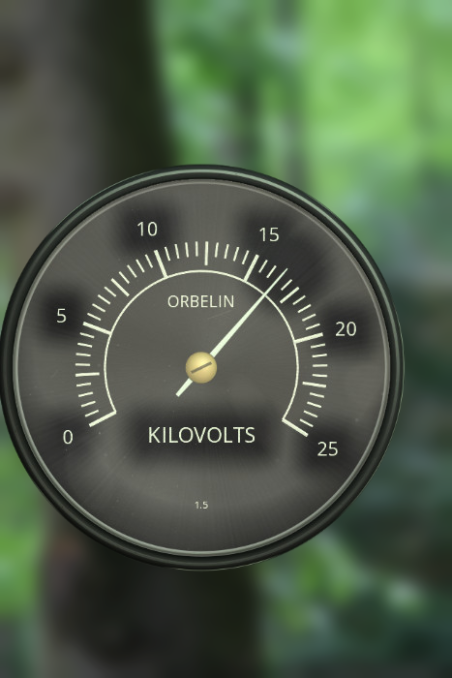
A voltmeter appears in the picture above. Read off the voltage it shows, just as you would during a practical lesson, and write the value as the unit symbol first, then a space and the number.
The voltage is kV 16.5
